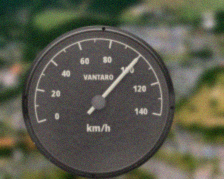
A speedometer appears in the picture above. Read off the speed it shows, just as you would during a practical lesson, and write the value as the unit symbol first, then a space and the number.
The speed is km/h 100
